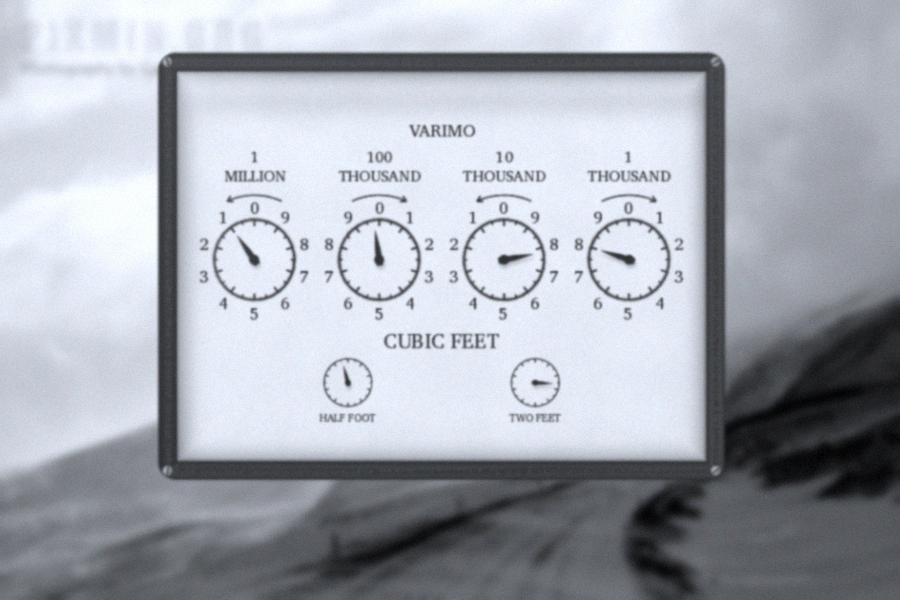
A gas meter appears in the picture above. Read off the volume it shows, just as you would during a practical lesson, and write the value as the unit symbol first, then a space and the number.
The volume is ft³ 97800
